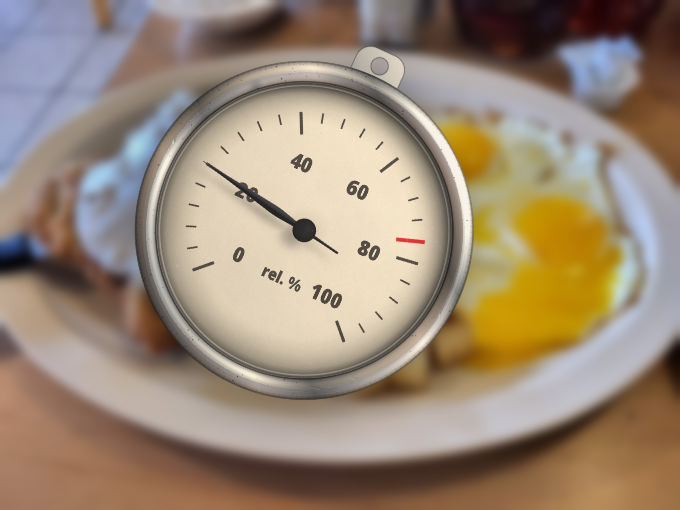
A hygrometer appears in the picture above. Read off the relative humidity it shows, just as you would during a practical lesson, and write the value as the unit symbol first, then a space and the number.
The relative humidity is % 20
